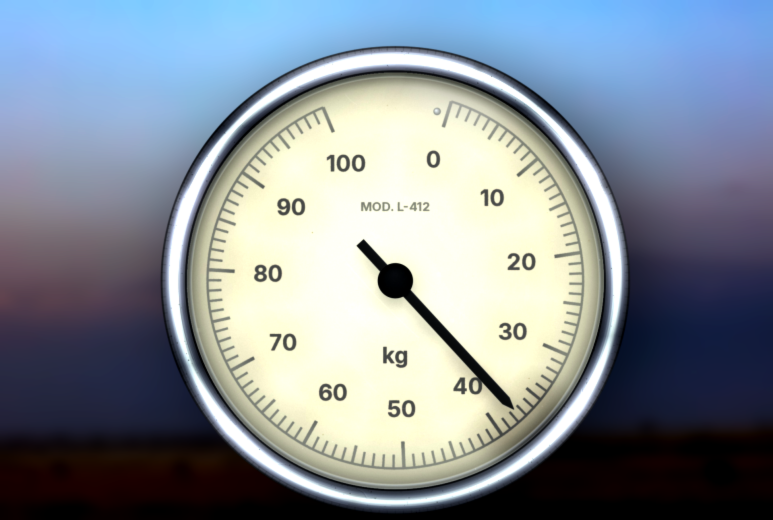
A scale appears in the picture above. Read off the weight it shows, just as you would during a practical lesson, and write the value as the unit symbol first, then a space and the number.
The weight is kg 37.5
